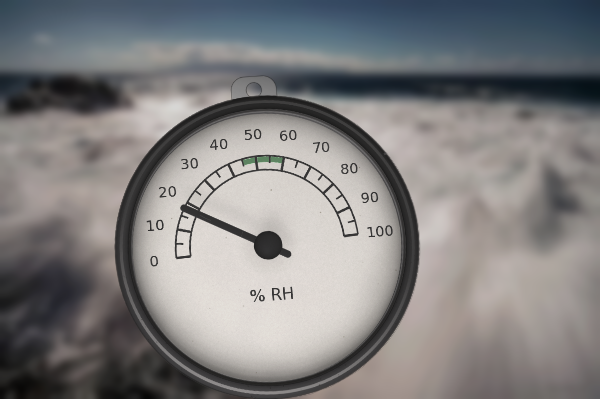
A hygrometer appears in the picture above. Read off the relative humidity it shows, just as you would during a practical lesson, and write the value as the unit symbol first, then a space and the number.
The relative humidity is % 17.5
